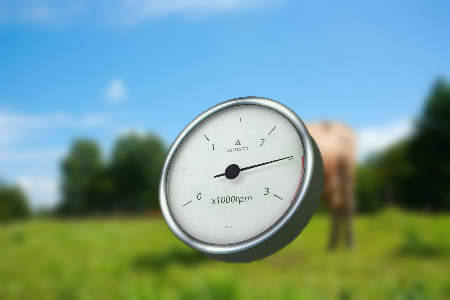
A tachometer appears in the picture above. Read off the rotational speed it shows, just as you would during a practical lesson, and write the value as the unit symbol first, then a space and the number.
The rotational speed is rpm 2500
